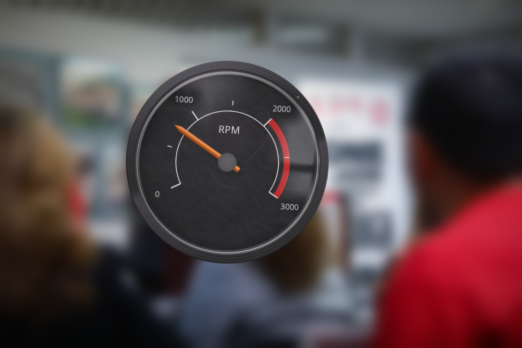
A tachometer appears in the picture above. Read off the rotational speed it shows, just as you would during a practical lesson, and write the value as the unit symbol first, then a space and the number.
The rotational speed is rpm 750
